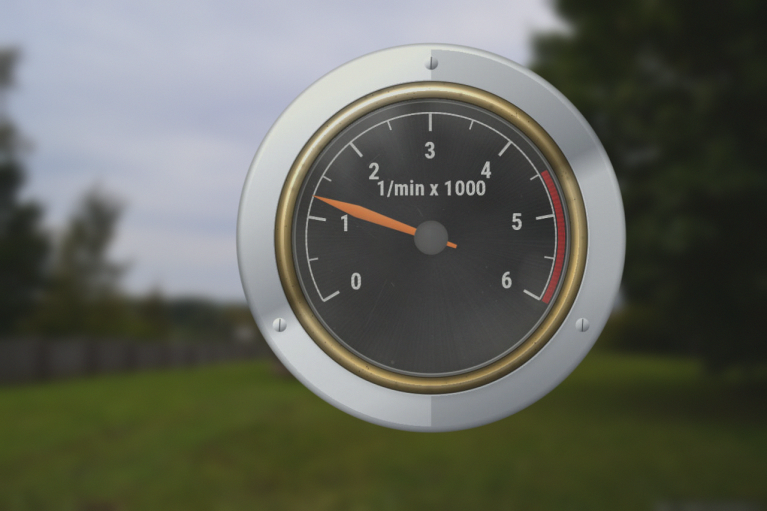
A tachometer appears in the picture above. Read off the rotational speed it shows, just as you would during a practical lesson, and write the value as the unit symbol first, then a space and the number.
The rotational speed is rpm 1250
